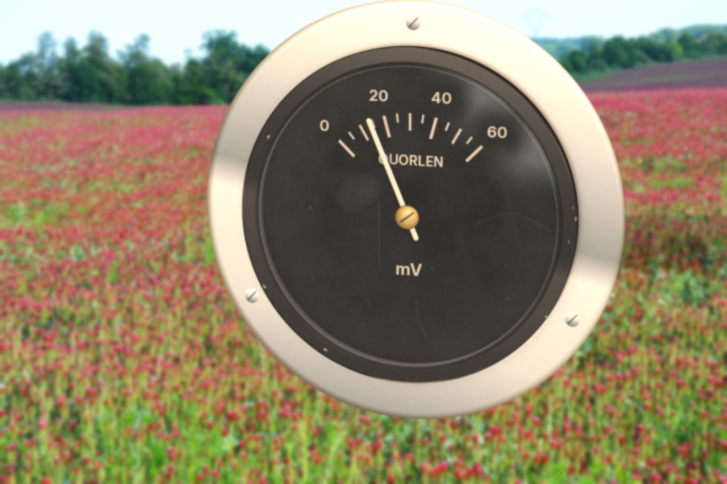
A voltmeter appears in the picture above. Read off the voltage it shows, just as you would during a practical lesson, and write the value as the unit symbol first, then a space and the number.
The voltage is mV 15
